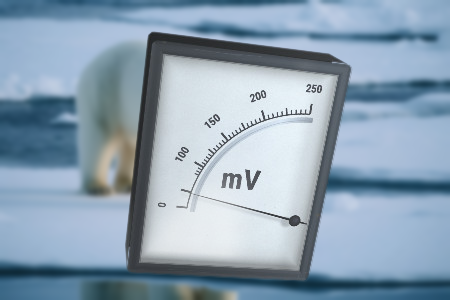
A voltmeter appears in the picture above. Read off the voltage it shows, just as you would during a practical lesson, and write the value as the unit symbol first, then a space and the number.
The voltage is mV 50
